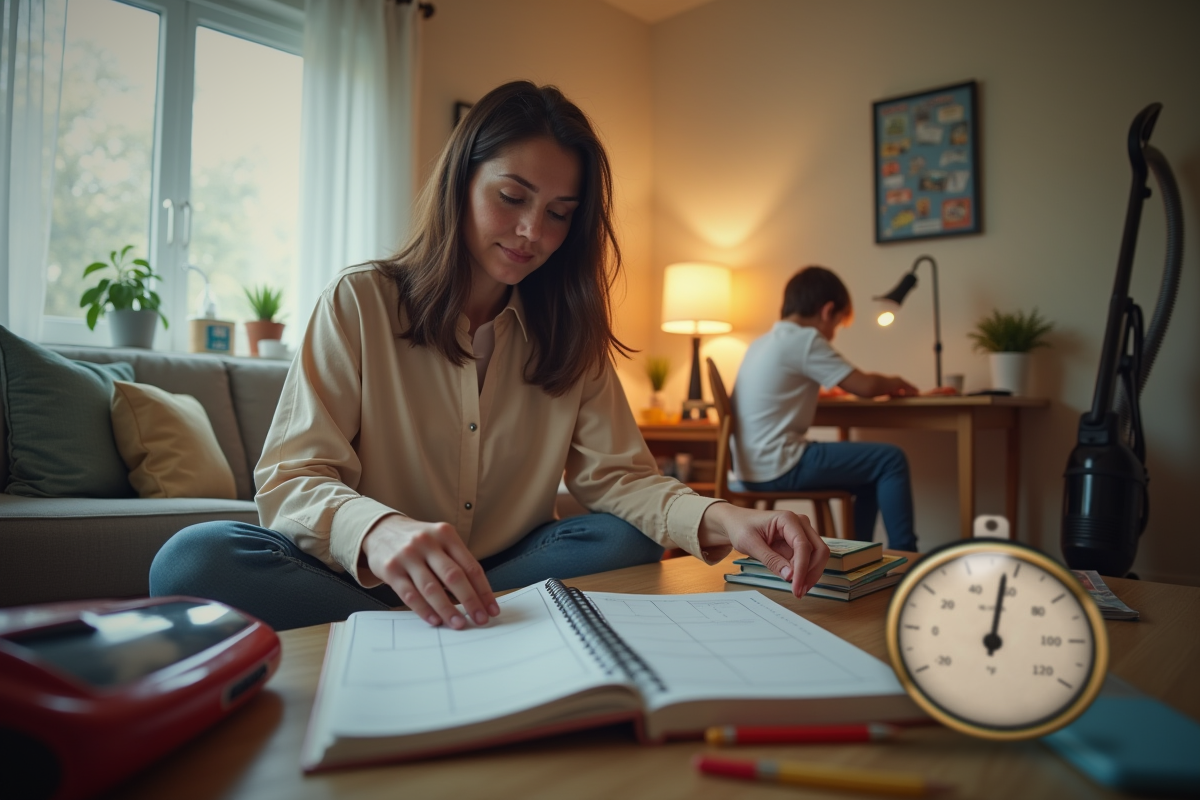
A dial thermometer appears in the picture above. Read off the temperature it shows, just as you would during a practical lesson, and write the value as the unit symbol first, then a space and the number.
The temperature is °F 55
